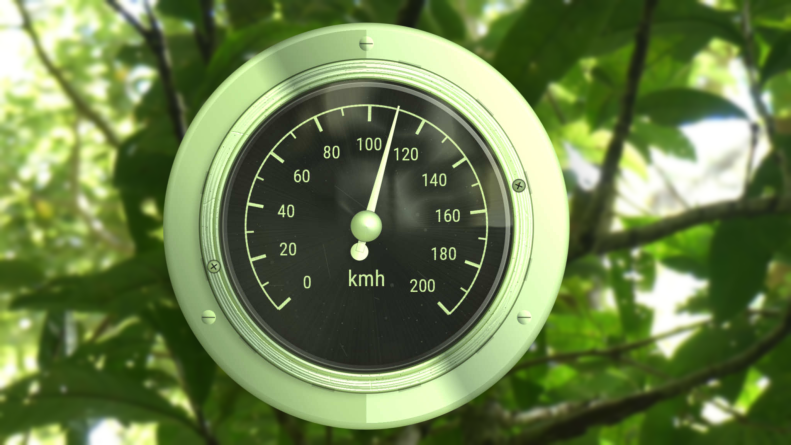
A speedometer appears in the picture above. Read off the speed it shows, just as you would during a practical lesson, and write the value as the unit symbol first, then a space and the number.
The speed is km/h 110
